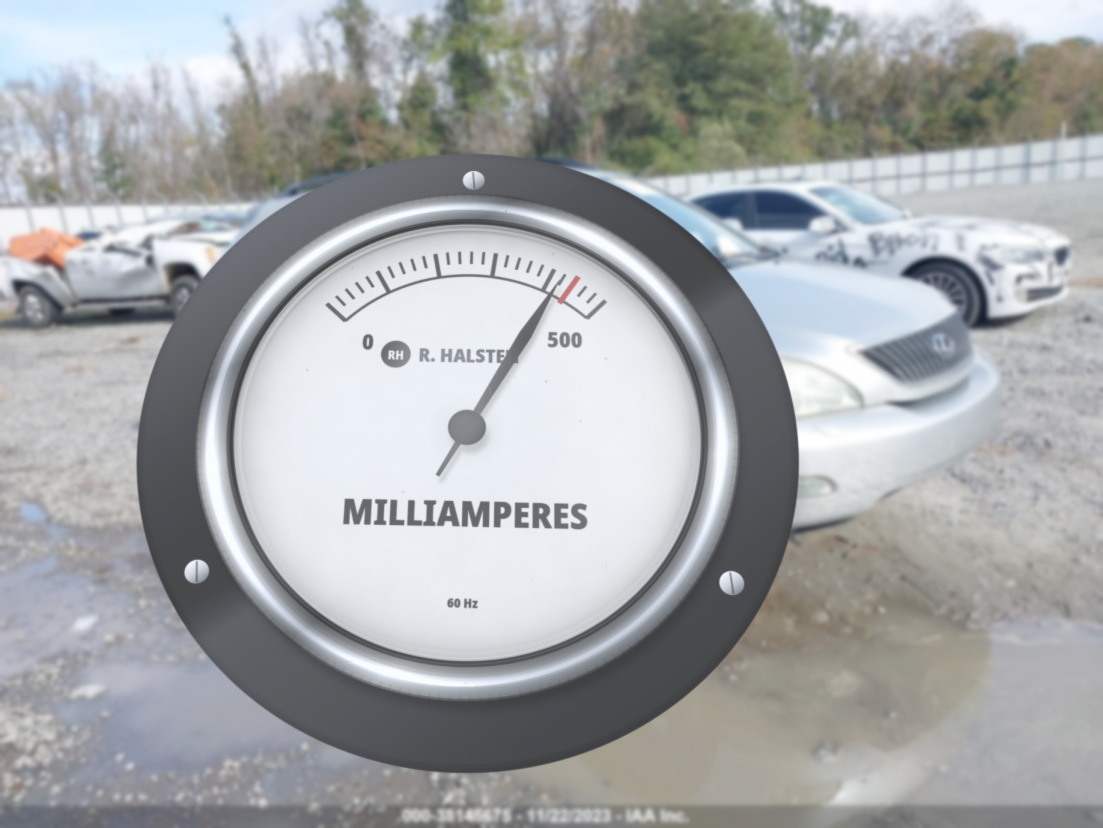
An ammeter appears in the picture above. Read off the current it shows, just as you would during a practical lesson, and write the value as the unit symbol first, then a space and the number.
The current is mA 420
